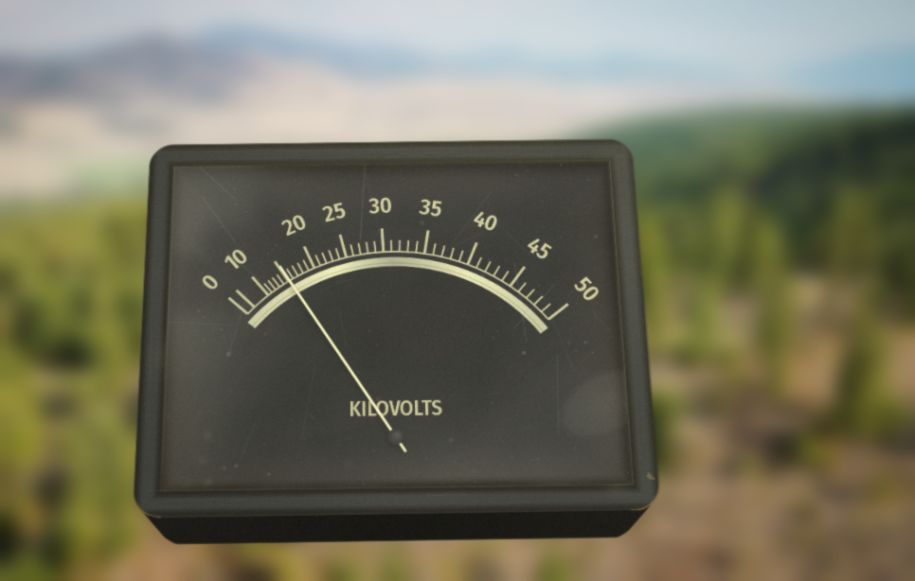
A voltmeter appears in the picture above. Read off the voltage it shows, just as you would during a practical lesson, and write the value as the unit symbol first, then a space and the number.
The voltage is kV 15
